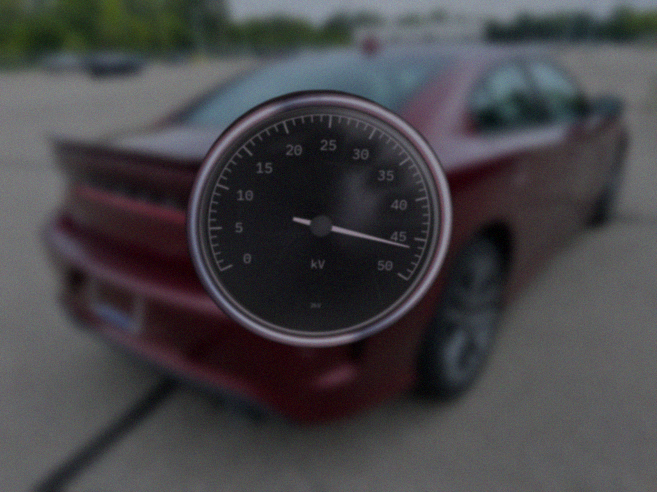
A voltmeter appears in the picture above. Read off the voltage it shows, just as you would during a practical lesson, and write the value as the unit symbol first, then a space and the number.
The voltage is kV 46
